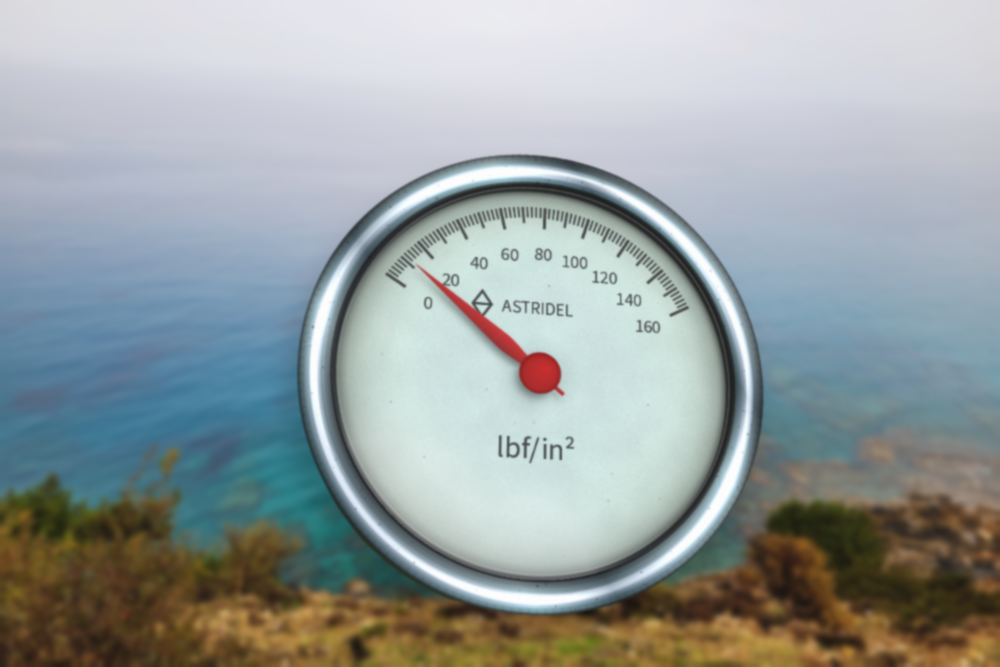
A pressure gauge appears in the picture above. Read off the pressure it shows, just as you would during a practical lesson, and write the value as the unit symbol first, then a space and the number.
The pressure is psi 10
